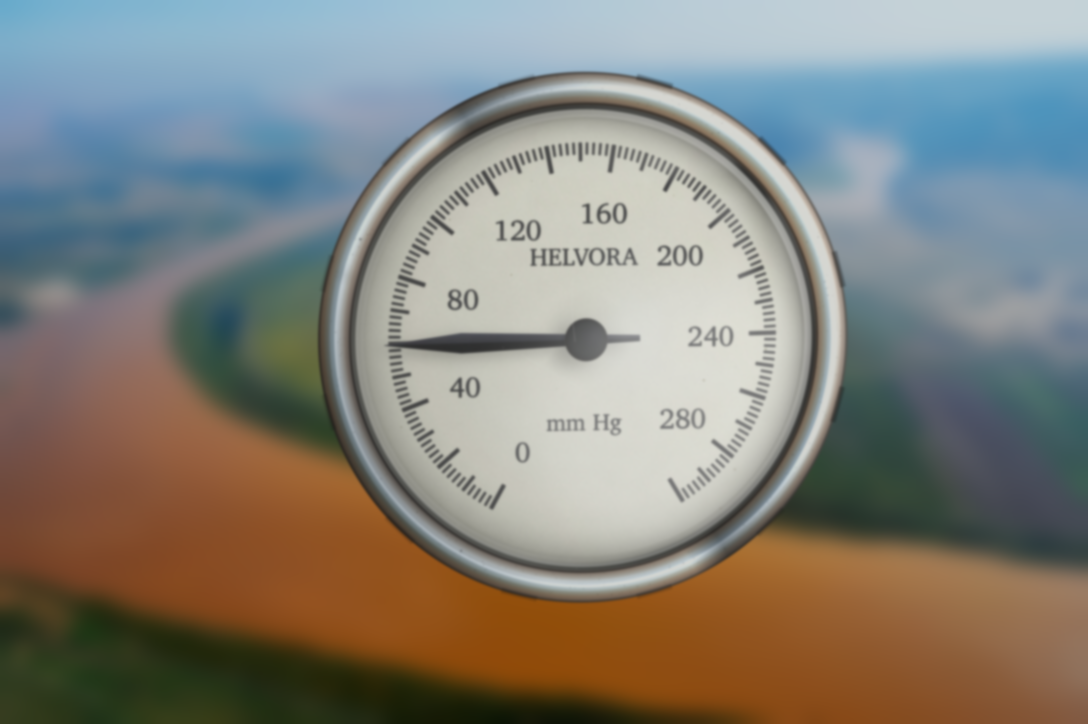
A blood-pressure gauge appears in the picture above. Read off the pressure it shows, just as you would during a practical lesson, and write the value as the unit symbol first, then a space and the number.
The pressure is mmHg 60
